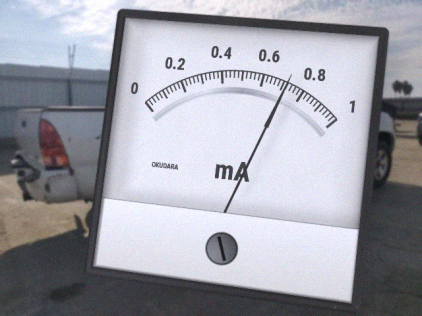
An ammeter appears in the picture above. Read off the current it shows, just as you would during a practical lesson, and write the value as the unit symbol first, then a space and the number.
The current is mA 0.72
